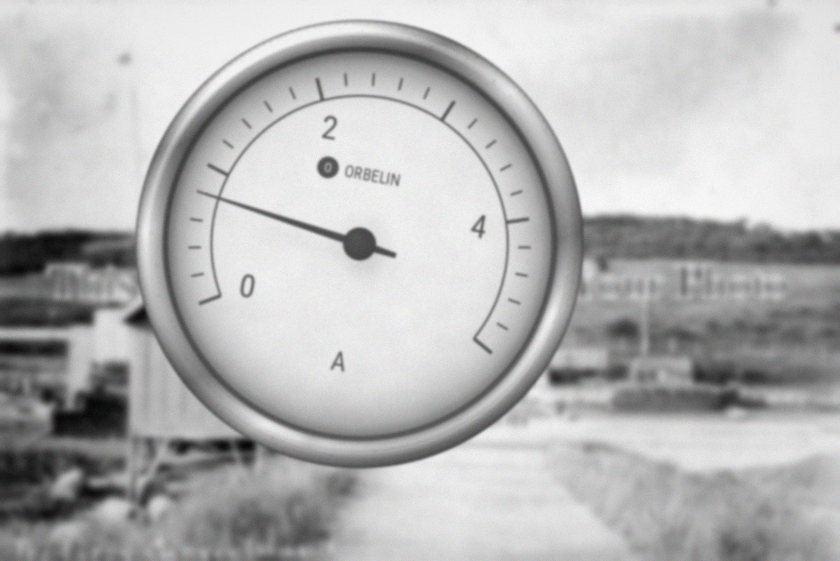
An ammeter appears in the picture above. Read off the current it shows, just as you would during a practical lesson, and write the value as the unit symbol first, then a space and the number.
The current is A 0.8
